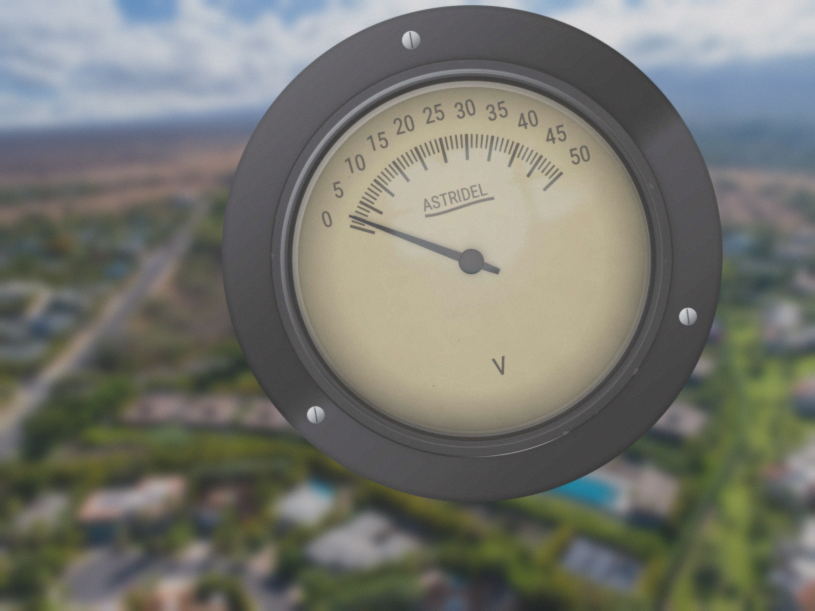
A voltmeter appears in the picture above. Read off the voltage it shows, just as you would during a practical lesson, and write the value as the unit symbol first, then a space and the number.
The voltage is V 2
